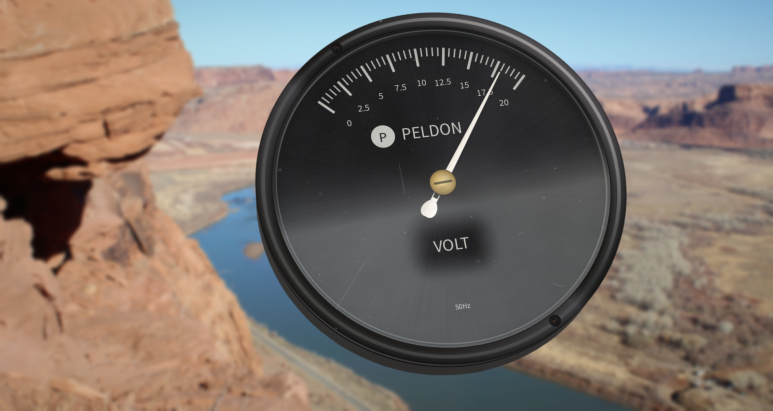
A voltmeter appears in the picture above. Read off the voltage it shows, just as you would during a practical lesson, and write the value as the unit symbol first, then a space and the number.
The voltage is V 18
